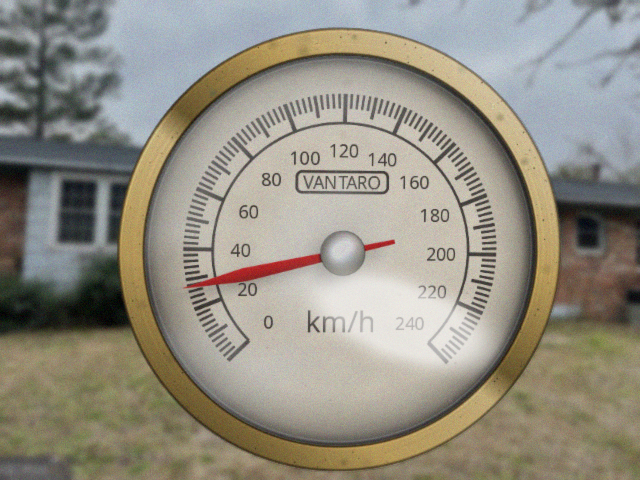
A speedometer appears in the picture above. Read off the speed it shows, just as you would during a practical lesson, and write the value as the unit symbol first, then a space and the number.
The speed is km/h 28
